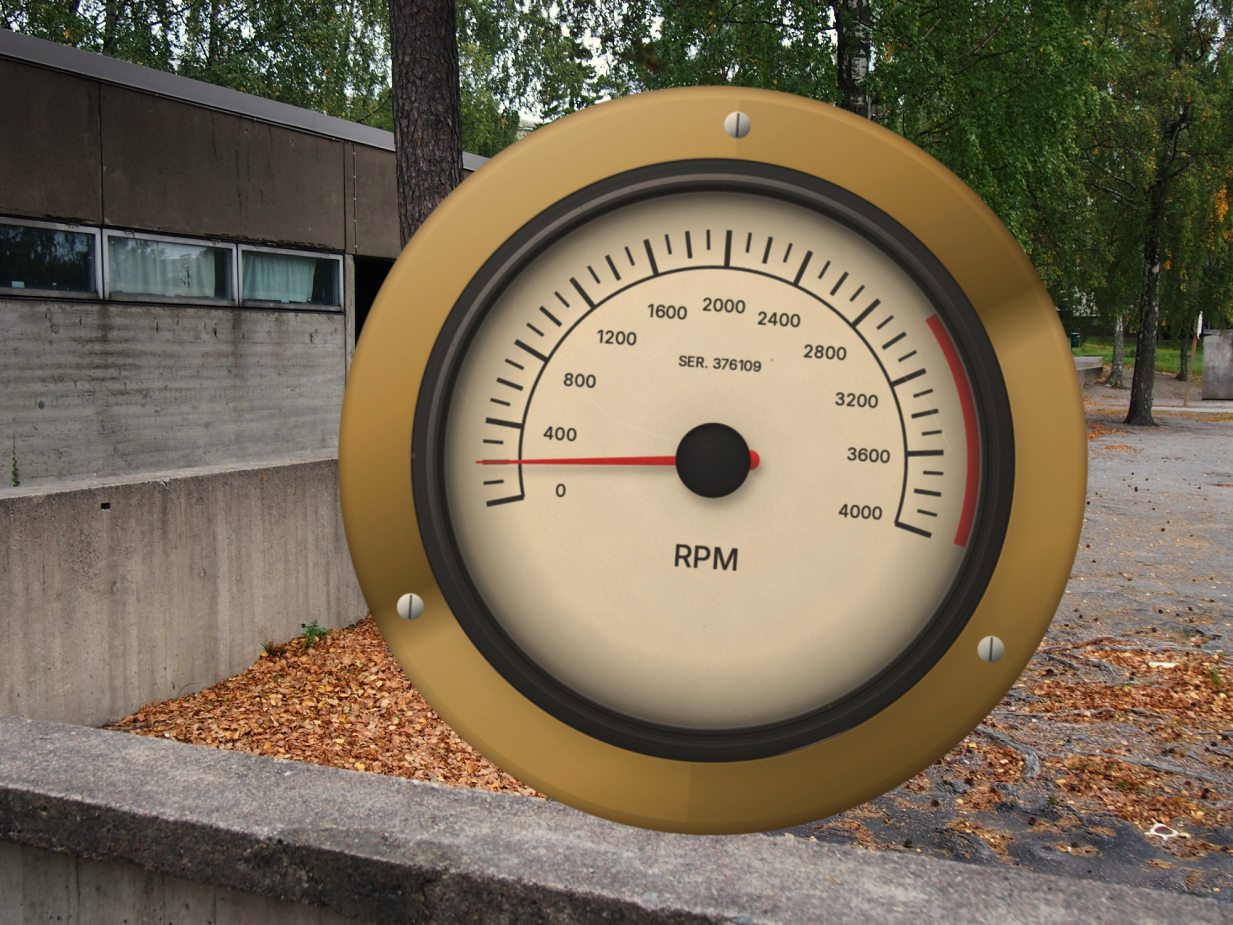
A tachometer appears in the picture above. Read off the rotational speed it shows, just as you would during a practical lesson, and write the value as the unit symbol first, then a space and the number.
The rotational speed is rpm 200
